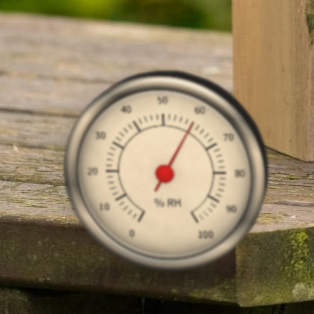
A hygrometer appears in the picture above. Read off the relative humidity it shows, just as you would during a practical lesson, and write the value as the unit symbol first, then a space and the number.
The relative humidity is % 60
